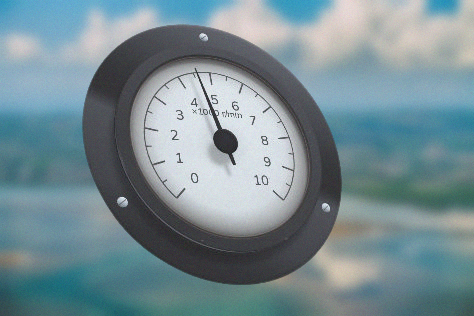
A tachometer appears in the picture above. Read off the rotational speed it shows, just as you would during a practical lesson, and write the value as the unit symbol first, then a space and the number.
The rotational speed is rpm 4500
